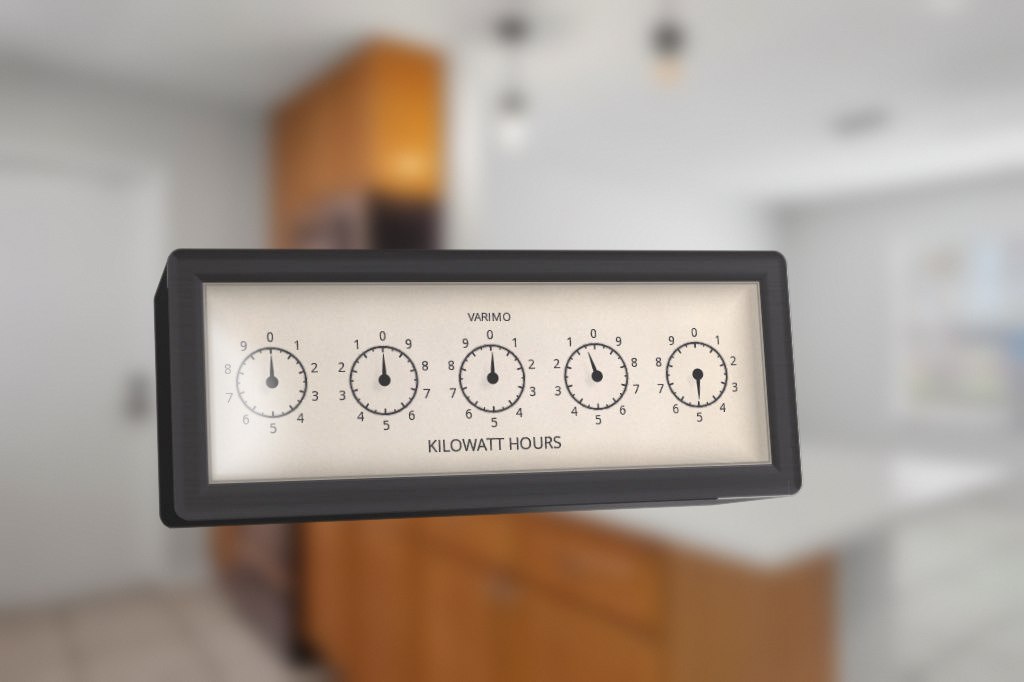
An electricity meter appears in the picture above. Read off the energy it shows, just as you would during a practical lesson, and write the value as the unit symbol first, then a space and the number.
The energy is kWh 5
